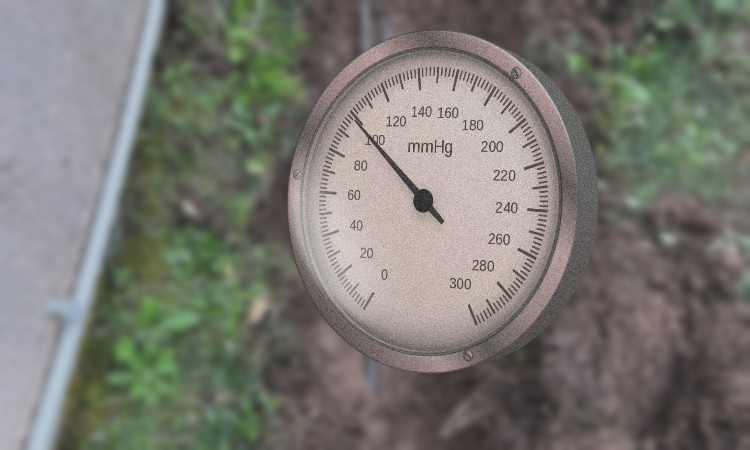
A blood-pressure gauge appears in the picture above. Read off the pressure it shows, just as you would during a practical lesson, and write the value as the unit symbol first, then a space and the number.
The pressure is mmHg 100
